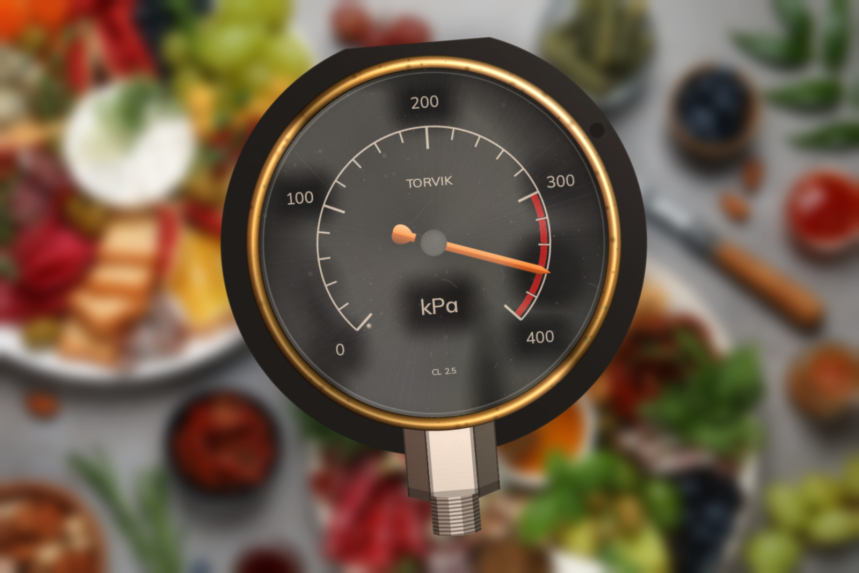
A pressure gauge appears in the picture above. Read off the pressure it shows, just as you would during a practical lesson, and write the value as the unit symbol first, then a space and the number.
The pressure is kPa 360
